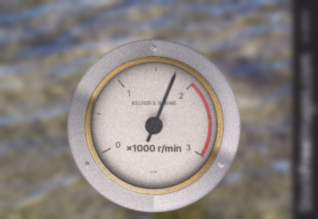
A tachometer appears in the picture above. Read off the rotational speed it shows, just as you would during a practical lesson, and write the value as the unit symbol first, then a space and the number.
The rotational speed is rpm 1750
